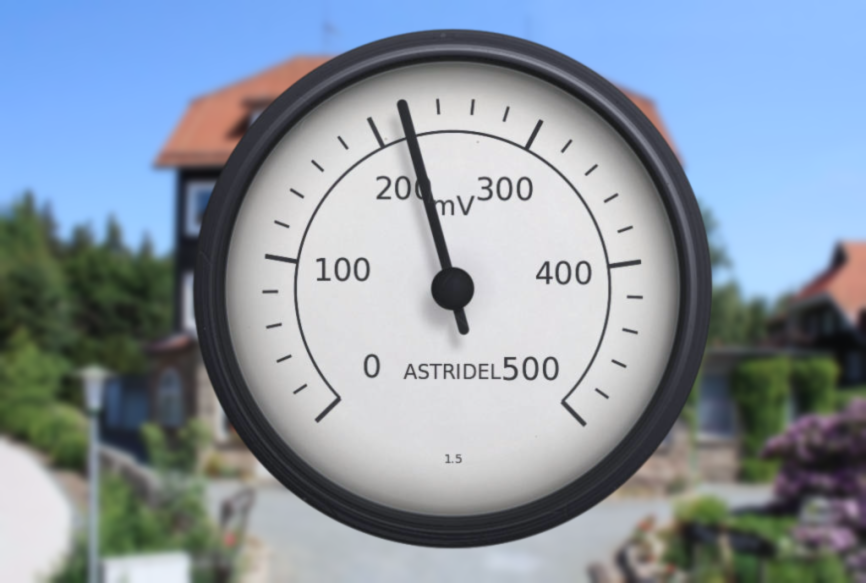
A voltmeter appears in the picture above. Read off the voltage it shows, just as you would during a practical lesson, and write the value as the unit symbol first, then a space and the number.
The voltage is mV 220
